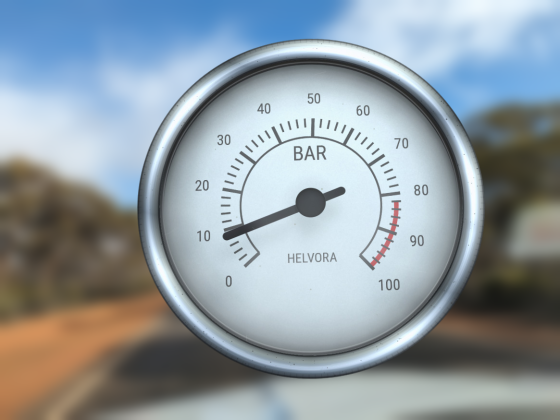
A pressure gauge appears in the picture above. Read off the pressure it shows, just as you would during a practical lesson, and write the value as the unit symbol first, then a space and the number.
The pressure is bar 8
